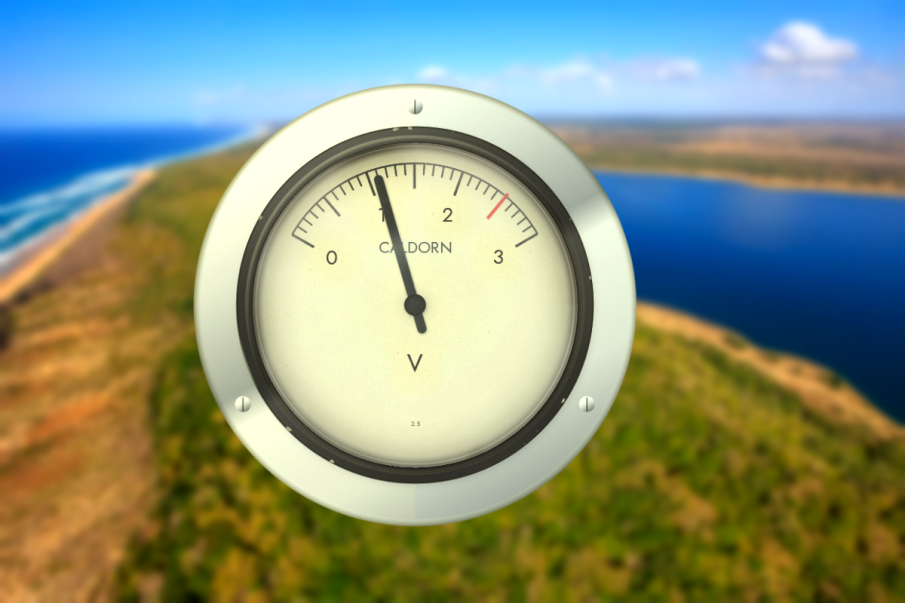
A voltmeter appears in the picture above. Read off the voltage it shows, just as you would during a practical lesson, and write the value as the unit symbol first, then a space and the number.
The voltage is V 1.1
